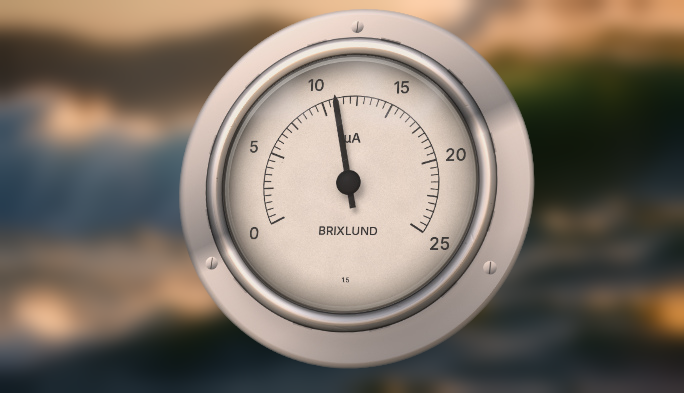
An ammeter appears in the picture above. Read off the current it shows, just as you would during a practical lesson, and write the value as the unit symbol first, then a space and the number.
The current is µA 11
